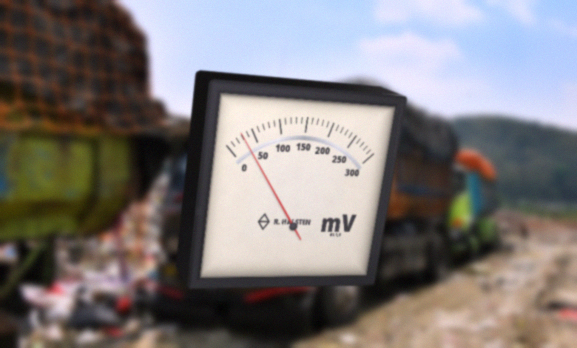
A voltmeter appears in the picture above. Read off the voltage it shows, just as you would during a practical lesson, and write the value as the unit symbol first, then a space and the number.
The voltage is mV 30
